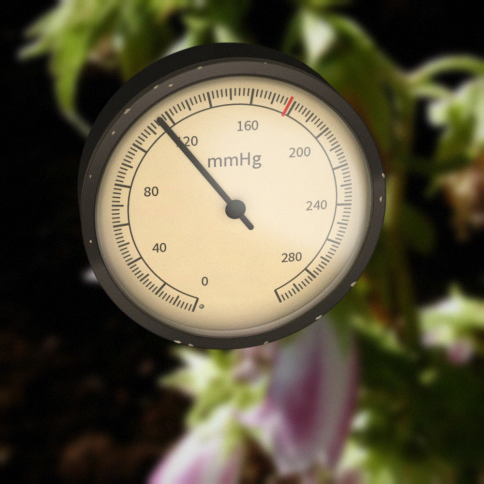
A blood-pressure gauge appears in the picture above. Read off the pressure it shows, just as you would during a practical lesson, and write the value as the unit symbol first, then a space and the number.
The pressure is mmHg 116
